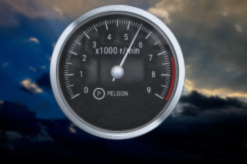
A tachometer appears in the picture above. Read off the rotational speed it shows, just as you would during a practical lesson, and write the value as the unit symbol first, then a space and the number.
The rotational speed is rpm 5500
